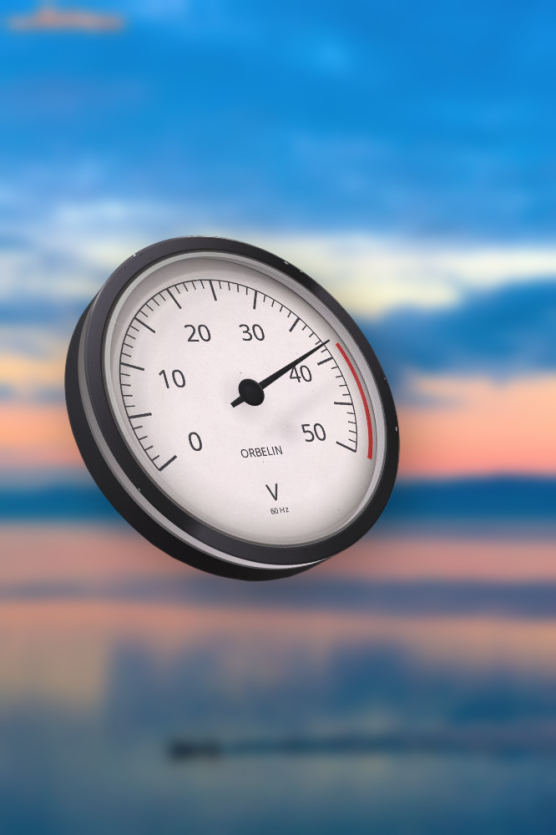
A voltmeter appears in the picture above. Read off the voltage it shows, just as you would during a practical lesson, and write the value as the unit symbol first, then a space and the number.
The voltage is V 38.5
